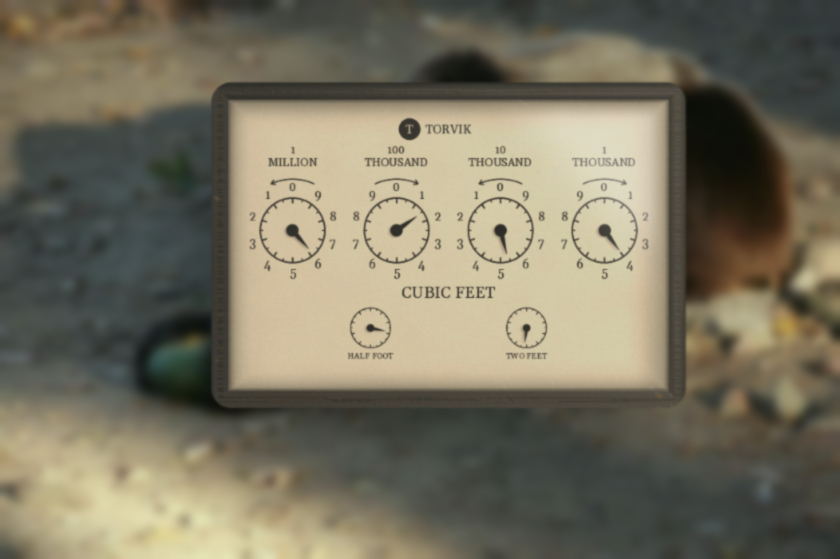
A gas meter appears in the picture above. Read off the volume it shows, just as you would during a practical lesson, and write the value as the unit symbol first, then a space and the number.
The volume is ft³ 615400
